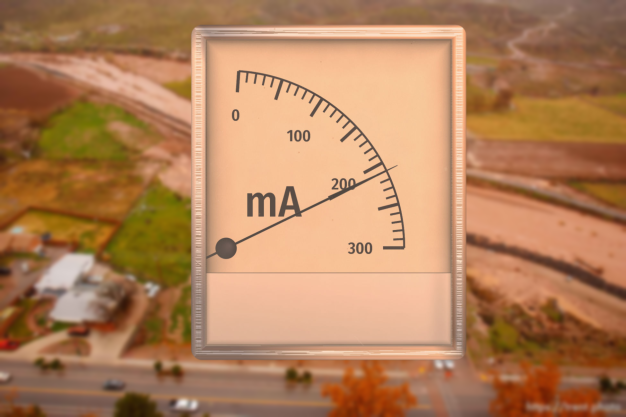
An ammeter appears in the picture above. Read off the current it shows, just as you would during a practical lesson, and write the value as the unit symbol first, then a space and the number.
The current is mA 210
